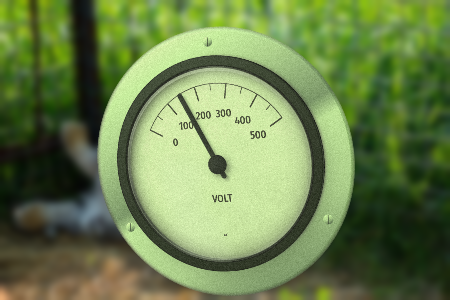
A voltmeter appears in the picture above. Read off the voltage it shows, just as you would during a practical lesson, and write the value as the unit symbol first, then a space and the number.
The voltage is V 150
